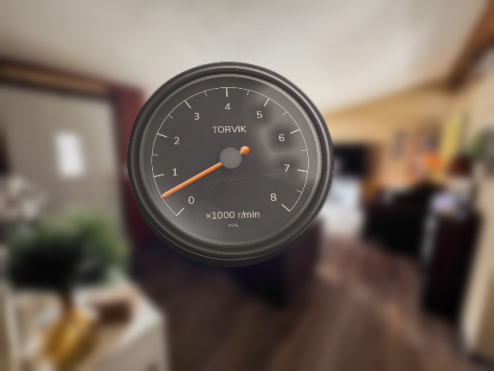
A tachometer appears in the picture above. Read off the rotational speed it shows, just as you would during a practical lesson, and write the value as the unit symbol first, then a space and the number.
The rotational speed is rpm 500
